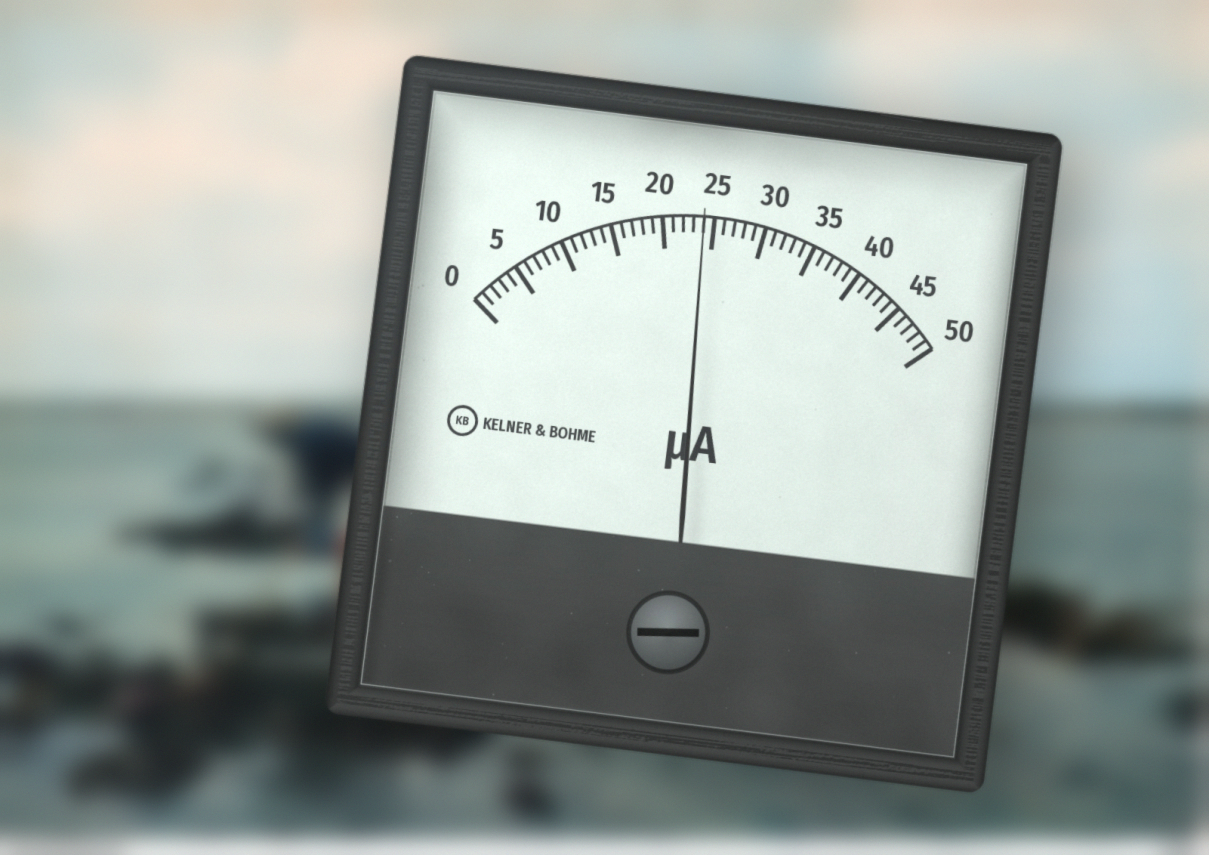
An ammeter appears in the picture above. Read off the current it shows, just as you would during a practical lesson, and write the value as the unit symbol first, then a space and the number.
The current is µA 24
